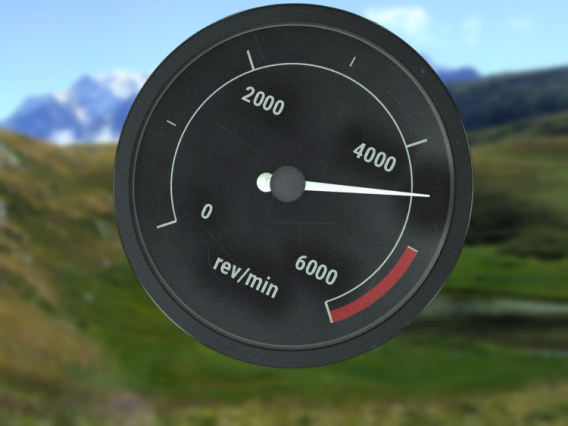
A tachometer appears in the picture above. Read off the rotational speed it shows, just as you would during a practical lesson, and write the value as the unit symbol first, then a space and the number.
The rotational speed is rpm 4500
